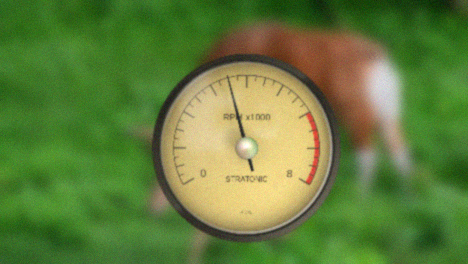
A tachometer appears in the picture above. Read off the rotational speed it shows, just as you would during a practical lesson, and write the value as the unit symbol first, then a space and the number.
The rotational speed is rpm 3500
